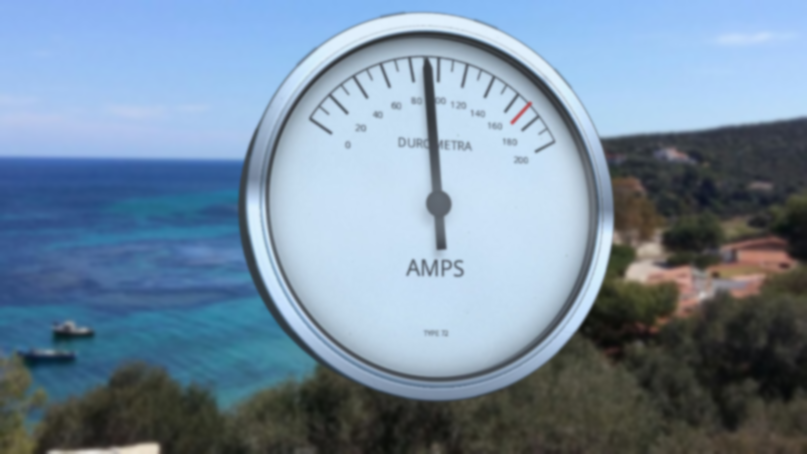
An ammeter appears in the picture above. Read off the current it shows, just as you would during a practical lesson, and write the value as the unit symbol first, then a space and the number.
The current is A 90
